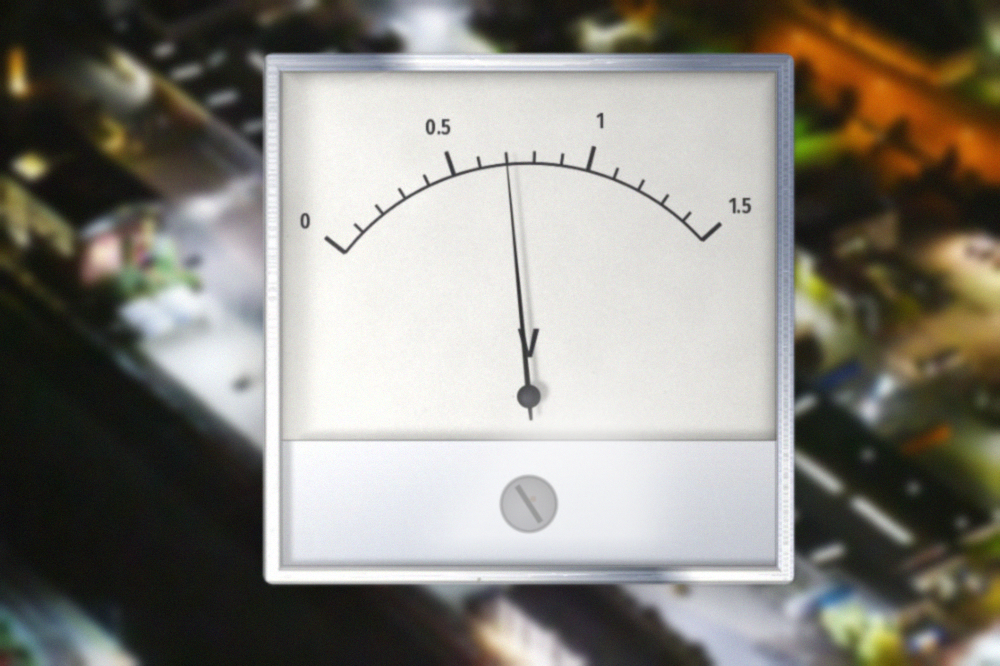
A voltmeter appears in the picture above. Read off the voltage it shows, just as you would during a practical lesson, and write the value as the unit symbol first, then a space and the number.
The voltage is V 0.7
